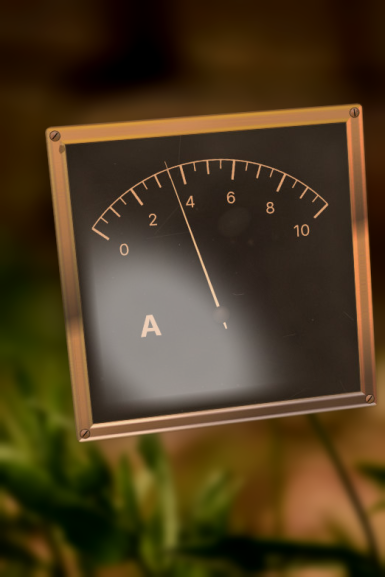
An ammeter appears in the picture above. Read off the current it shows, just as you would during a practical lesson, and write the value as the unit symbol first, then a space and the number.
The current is A 3.5
